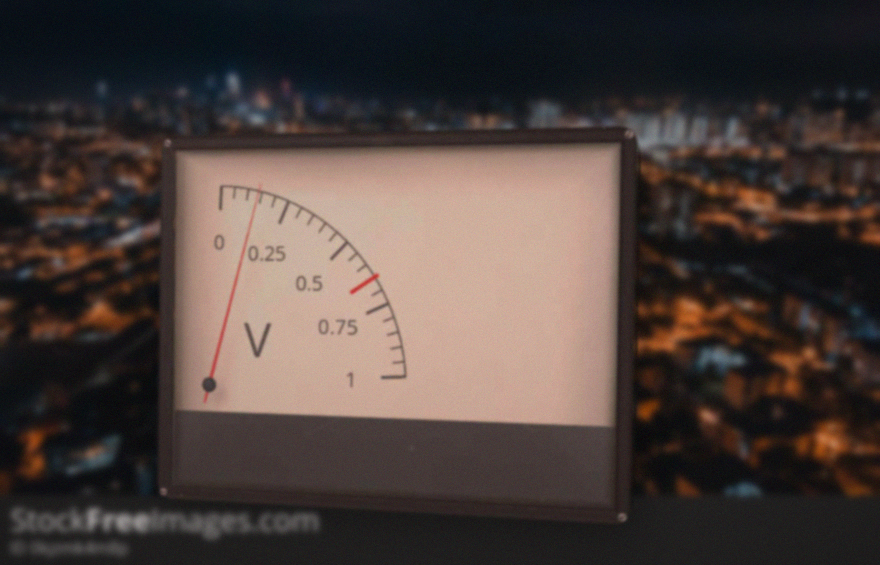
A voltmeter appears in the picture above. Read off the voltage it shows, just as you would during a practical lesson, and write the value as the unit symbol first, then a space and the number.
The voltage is V 0.15
